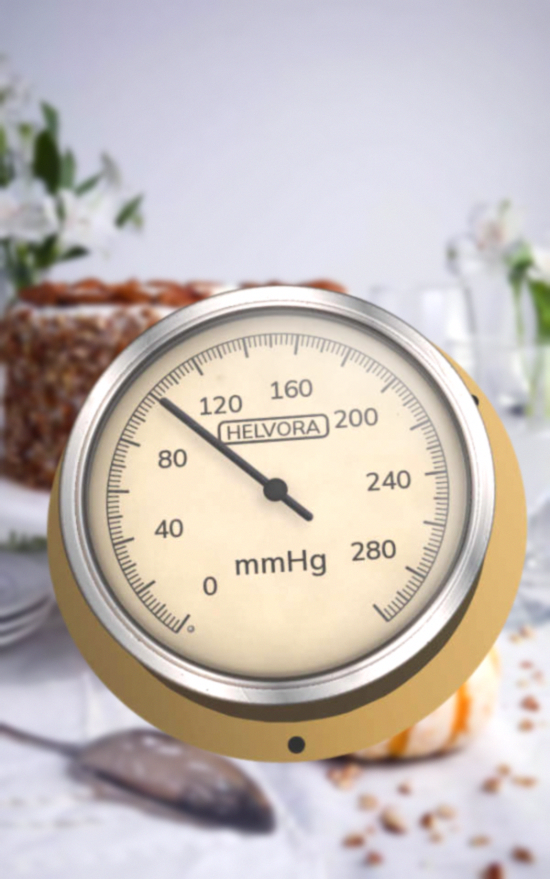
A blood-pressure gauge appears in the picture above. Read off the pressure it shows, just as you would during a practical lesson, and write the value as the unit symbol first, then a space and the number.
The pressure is mmHg 100
